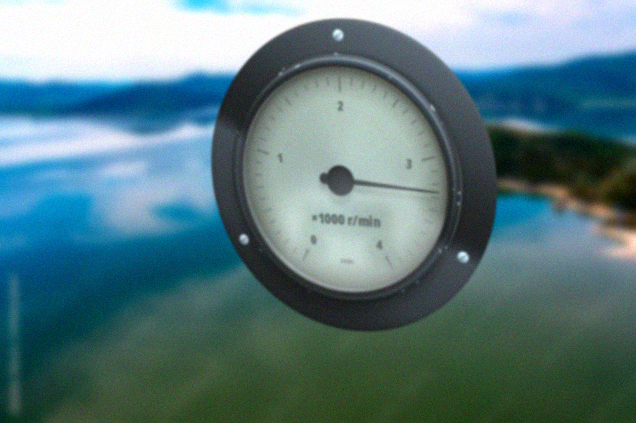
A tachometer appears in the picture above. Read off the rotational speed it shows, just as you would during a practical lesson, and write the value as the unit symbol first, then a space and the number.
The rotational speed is rpm 3250
